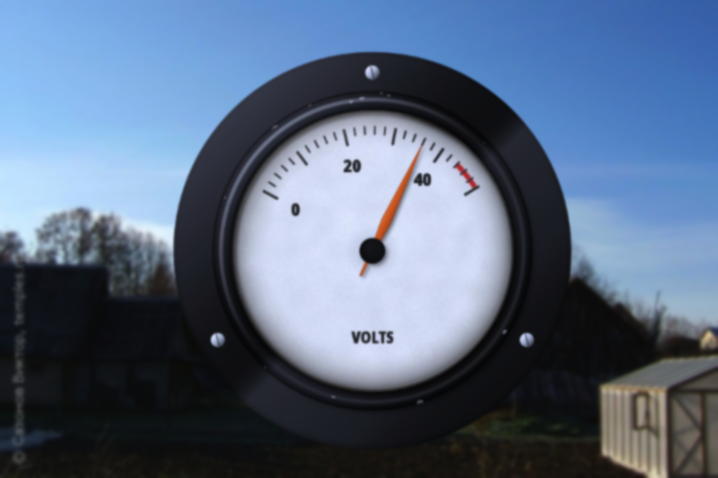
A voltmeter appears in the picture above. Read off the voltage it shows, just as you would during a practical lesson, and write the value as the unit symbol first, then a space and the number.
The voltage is V 36
